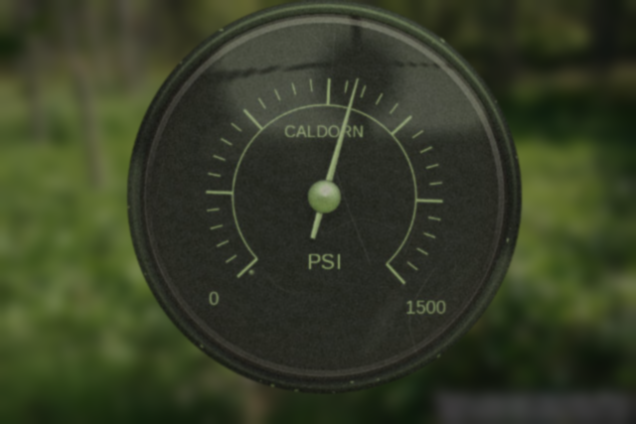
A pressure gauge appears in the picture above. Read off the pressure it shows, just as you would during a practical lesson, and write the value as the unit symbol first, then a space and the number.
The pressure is psi 825
